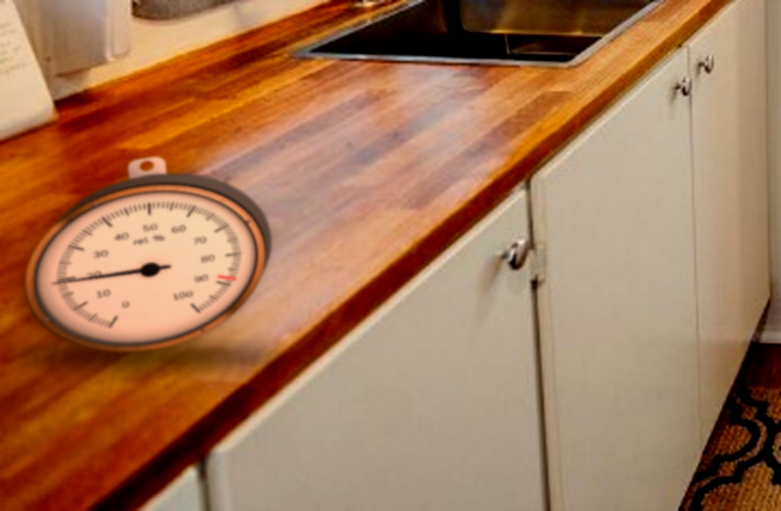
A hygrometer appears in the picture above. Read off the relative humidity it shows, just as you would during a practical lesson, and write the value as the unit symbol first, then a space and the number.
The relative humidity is % 20
